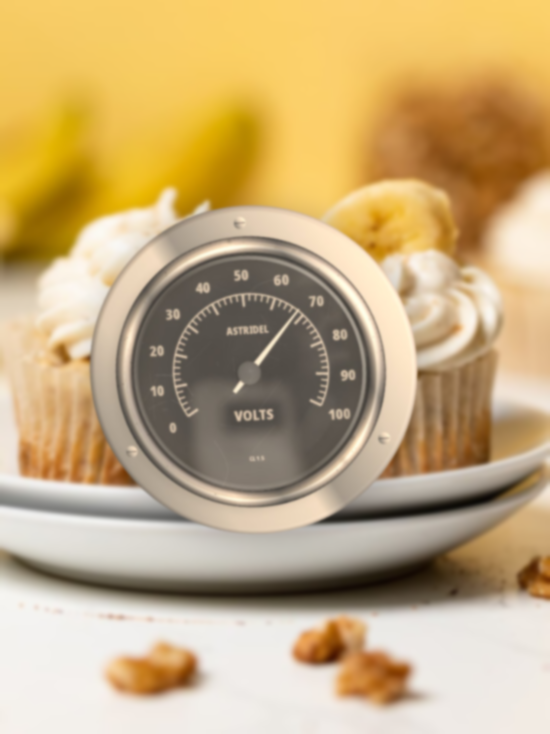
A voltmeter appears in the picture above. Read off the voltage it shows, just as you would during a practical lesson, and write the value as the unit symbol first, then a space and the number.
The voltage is V 68
